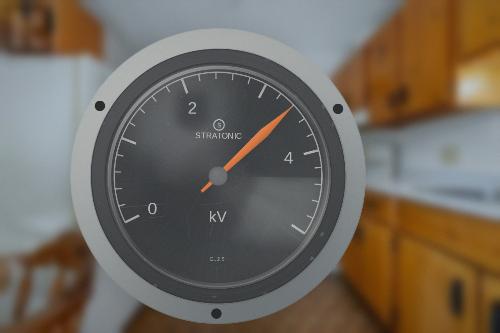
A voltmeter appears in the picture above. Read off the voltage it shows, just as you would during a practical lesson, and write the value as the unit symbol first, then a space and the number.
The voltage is kV 3.4
